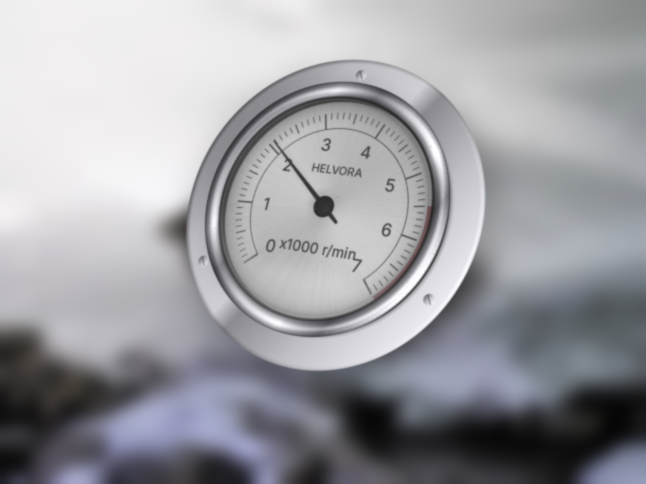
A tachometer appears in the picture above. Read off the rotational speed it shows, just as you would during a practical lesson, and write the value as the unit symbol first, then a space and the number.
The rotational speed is rpm 2100
